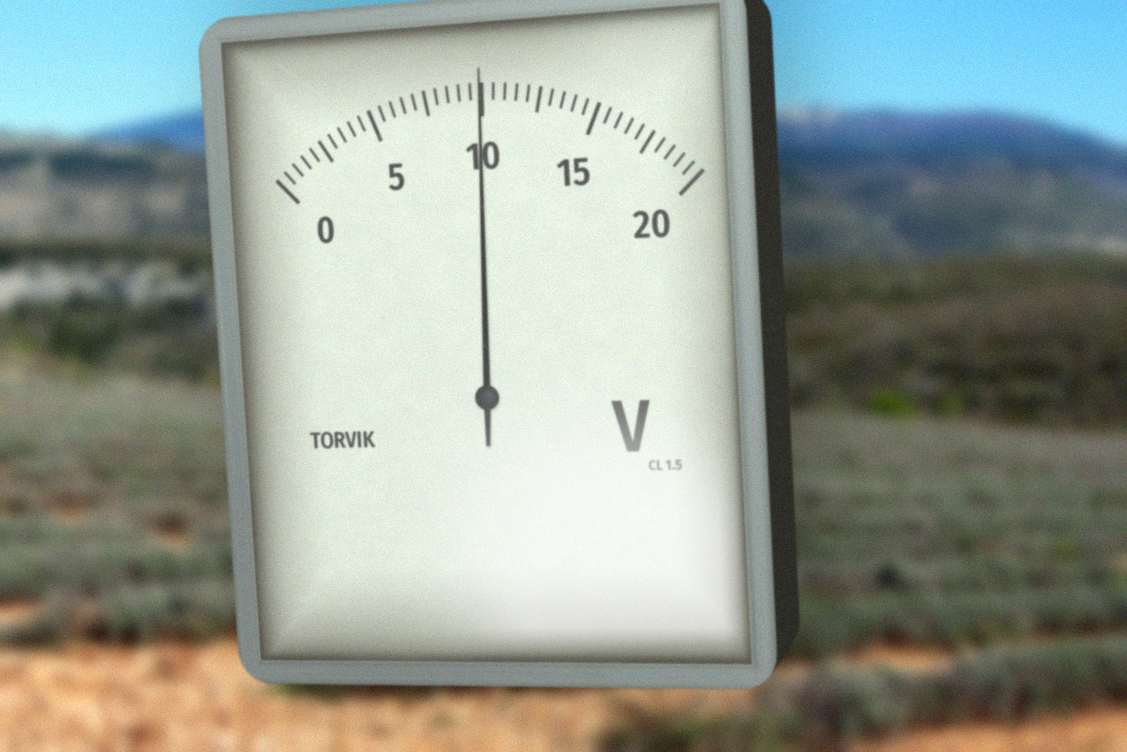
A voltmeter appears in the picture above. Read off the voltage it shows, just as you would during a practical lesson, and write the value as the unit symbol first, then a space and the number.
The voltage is V 10
